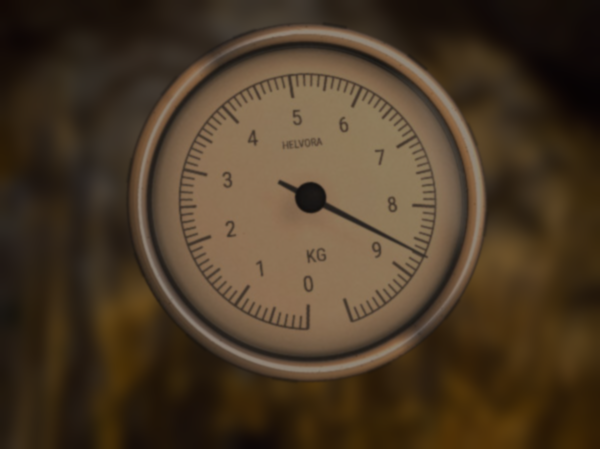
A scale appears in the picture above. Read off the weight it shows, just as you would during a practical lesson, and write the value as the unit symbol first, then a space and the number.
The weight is kg 8.7
